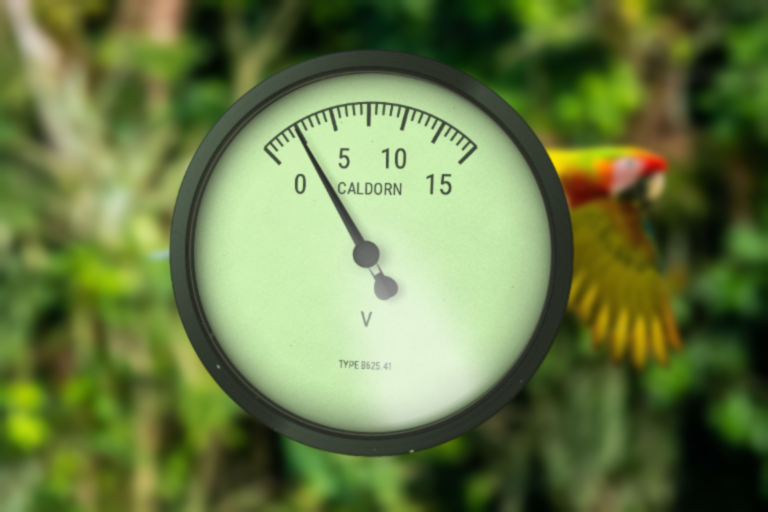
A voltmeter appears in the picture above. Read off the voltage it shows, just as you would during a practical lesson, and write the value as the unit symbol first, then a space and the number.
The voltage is V 2.5
